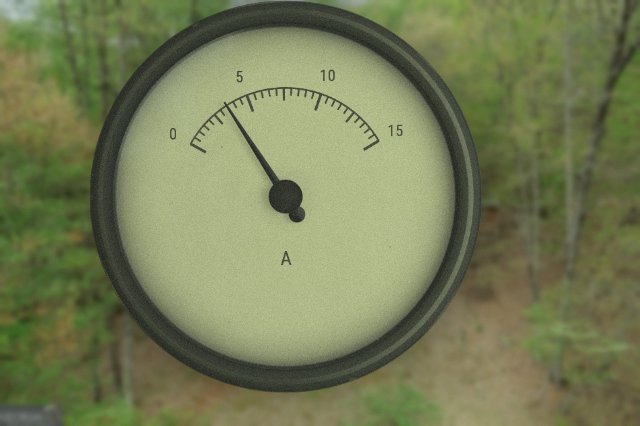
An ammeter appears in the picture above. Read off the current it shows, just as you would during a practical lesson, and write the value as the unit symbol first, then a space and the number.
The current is A 3.5
